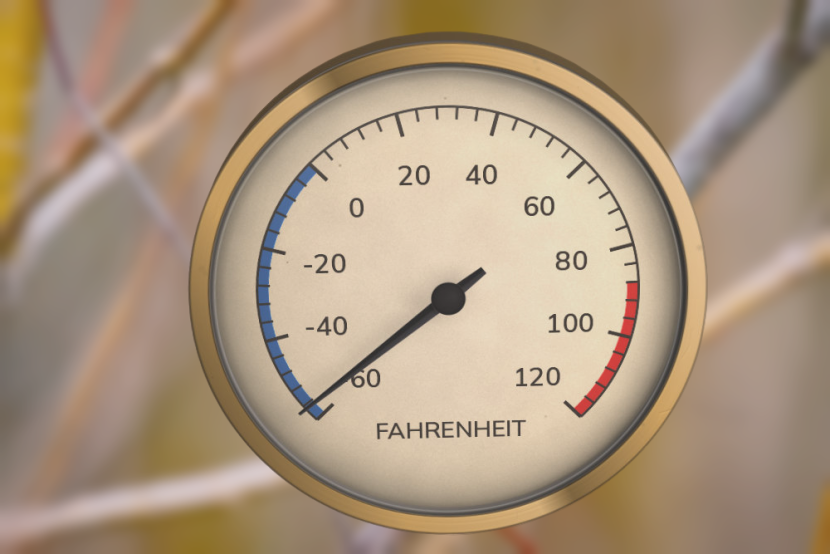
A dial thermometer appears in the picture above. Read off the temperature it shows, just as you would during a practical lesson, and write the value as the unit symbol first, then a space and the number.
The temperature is °F -56
